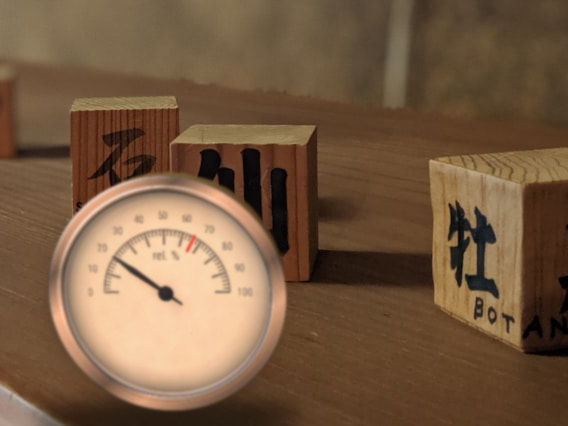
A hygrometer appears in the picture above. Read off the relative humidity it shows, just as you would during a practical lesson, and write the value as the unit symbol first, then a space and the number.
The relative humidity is % 20
